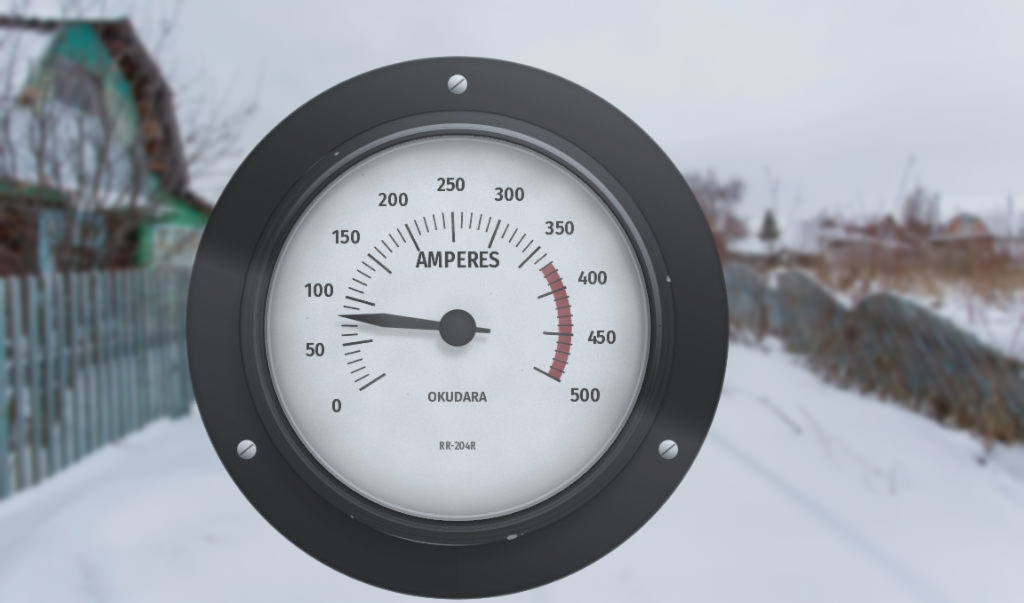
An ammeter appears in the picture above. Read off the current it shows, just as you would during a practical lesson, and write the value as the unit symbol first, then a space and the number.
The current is A 80
